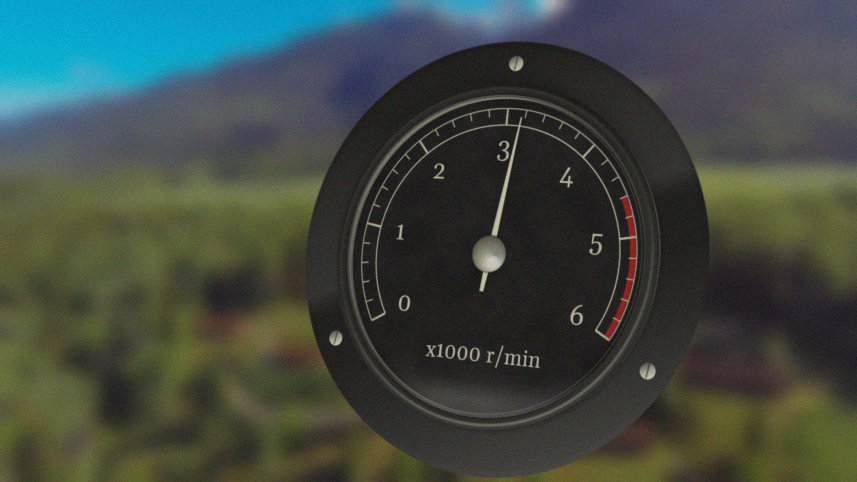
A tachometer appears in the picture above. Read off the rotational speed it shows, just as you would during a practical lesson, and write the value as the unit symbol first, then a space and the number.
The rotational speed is rpm 3200
